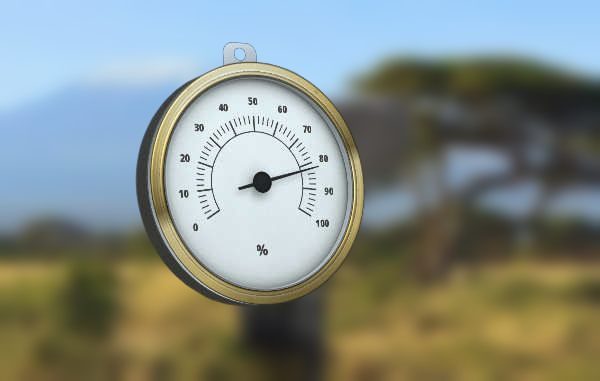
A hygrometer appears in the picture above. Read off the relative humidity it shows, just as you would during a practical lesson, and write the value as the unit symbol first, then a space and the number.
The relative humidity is % 82
